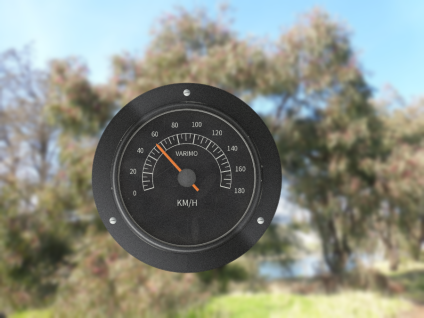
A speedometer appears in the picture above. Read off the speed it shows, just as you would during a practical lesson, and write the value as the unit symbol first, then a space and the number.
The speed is km/h 55
